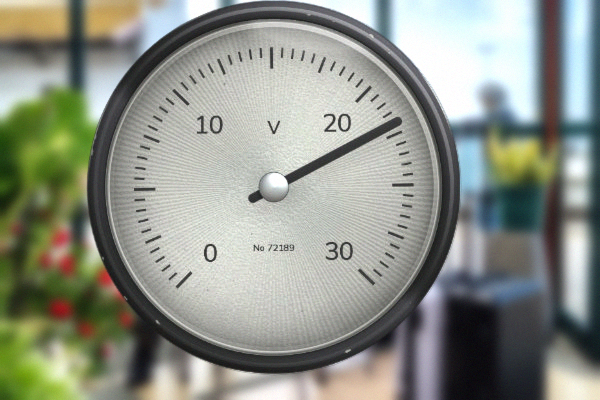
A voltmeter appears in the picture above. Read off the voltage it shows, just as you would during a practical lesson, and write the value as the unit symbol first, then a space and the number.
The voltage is V 22
